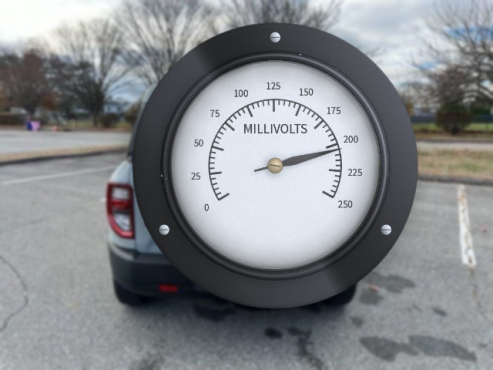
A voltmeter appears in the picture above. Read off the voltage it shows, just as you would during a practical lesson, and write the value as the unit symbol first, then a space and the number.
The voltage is mV 205
